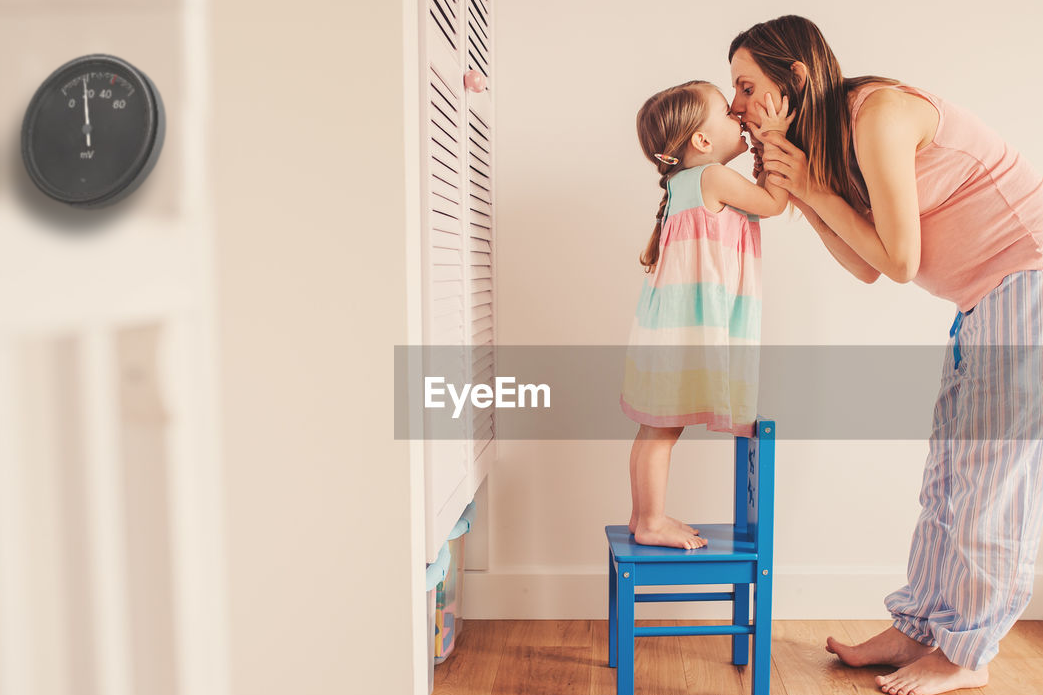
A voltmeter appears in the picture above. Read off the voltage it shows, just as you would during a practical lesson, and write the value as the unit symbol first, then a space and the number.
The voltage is mV 20
